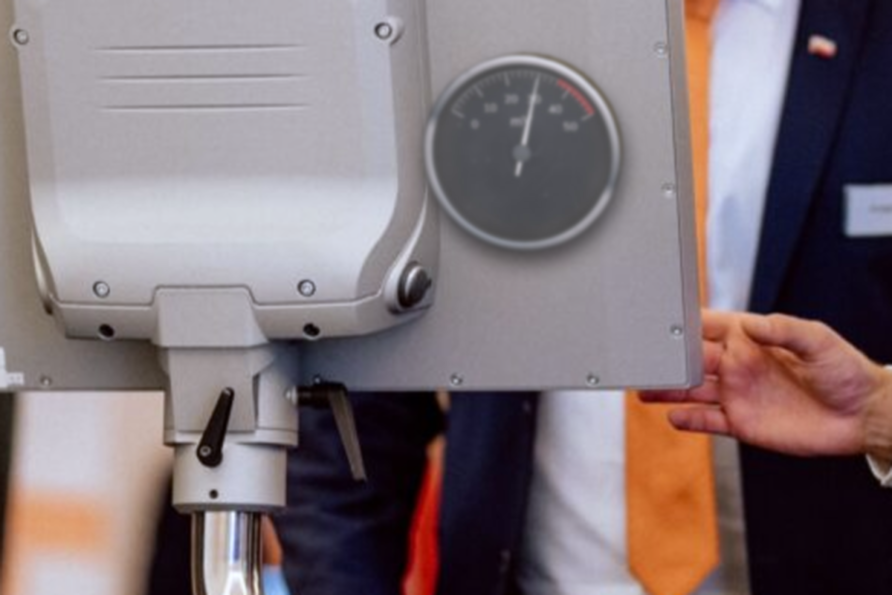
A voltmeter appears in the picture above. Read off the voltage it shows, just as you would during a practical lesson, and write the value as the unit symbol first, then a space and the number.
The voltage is mV 30
